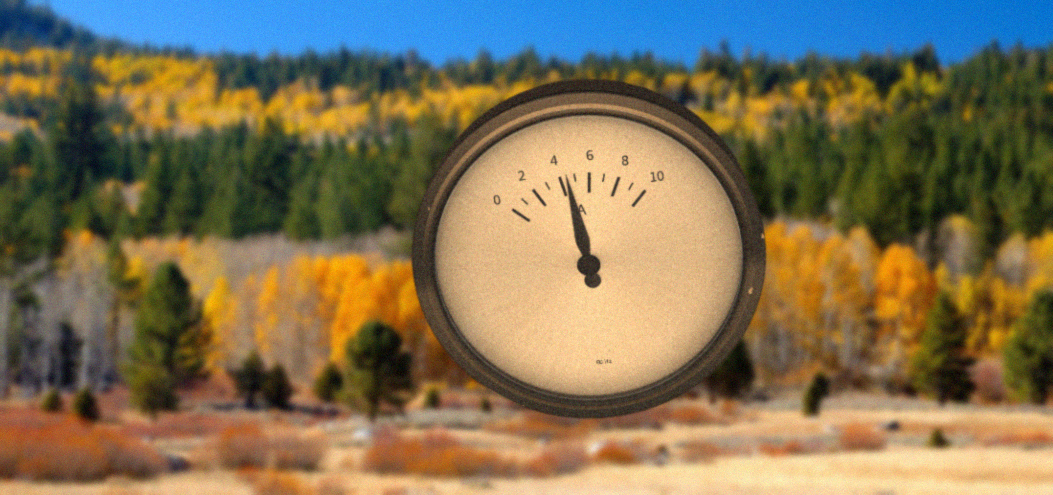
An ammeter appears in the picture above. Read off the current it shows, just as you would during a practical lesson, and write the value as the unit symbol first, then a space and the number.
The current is A 4.5
